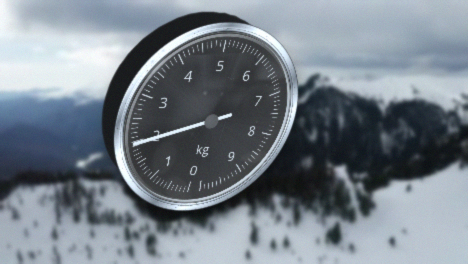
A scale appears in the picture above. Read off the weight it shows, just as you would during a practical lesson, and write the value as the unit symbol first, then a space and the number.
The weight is kg 2
